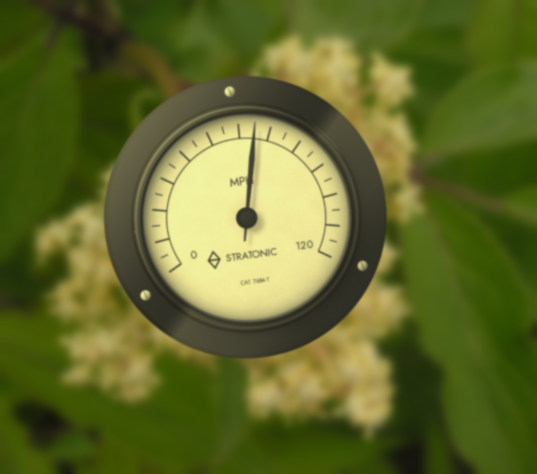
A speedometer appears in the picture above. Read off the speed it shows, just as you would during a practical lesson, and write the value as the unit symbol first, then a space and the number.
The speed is mph 65
